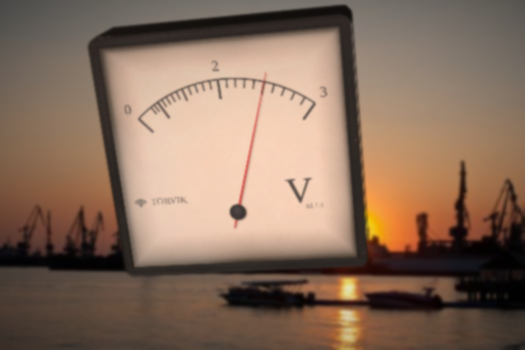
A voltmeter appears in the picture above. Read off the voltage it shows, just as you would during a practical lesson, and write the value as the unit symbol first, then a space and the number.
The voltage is V 2.5
